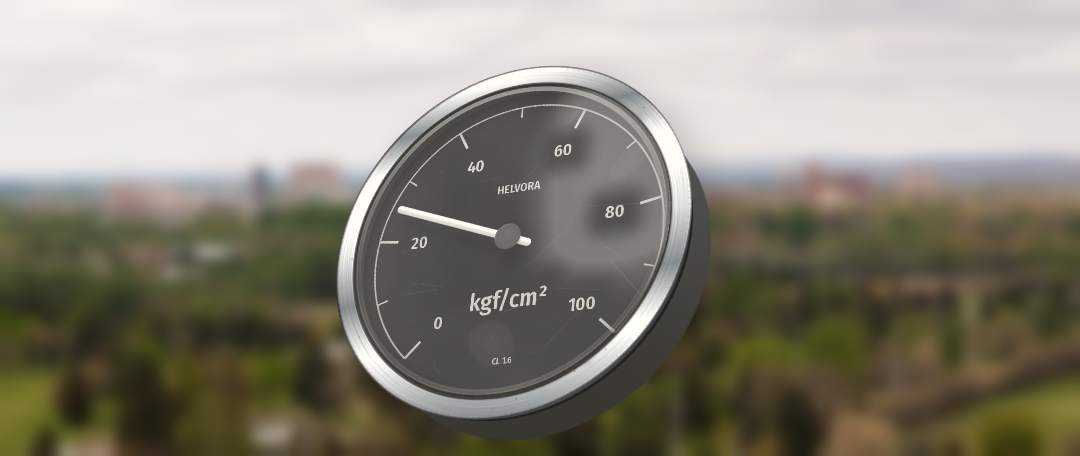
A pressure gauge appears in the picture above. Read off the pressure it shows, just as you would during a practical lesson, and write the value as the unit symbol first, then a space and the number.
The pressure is kg/cm² 25
